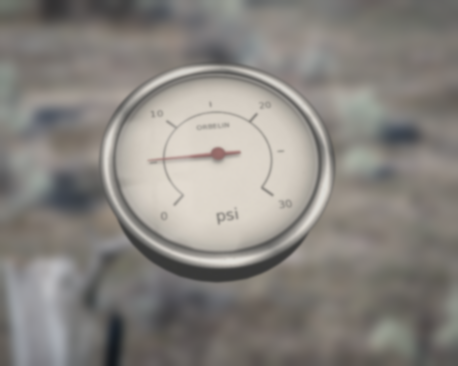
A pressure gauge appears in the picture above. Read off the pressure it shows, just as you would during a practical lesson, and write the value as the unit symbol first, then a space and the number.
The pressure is psi 5
